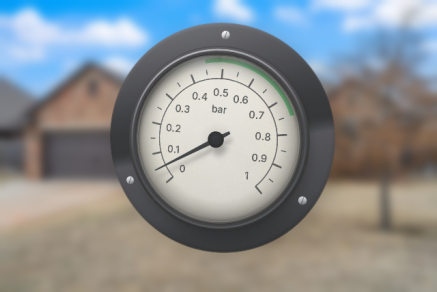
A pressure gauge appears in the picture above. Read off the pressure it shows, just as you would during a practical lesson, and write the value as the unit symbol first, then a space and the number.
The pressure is bar 0.05
